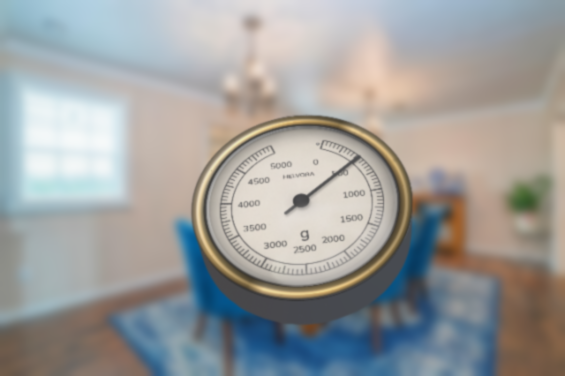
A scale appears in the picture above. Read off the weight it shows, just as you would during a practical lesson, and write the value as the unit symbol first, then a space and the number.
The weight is g 500
